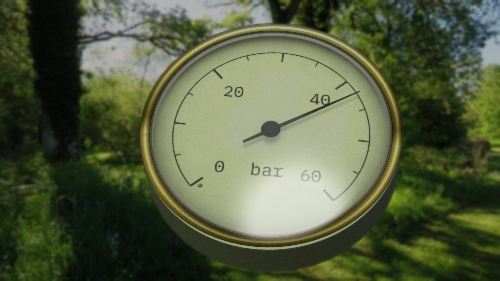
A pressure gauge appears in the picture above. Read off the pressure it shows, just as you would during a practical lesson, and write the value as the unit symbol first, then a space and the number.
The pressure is bar 42.5
